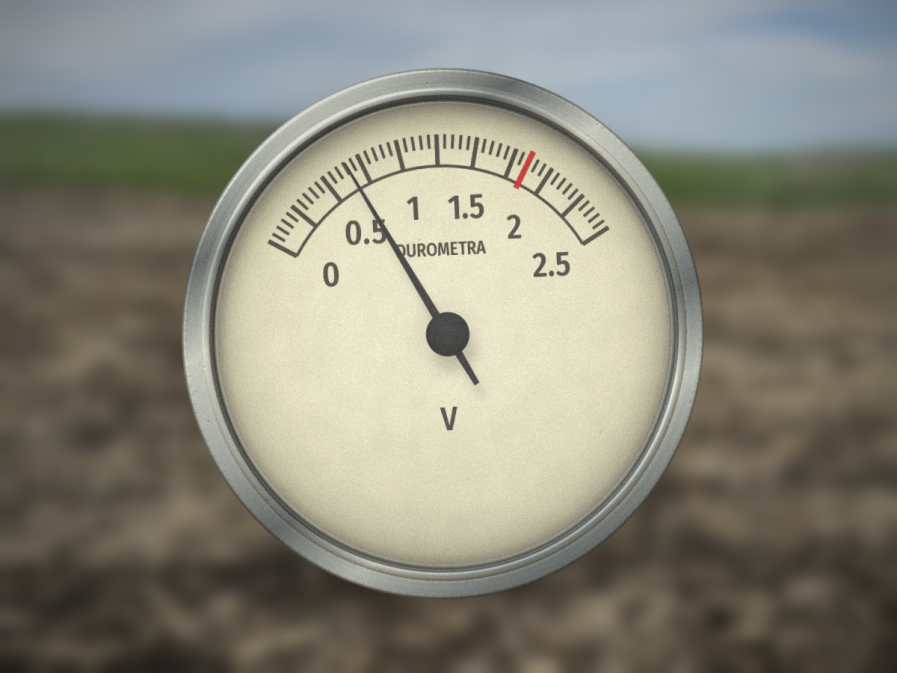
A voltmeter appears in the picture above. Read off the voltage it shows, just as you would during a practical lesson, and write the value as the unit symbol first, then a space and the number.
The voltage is V 0.65
